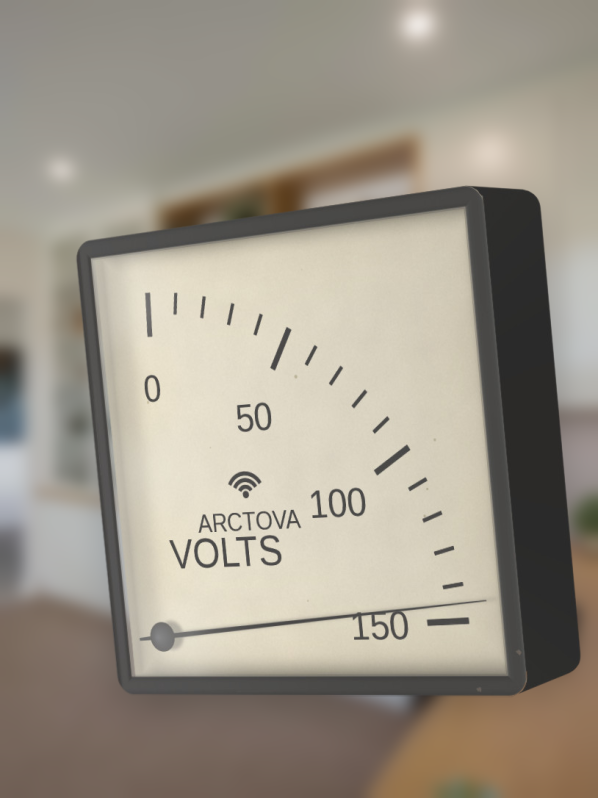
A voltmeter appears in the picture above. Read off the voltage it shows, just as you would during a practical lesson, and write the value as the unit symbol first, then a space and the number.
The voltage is V 145
